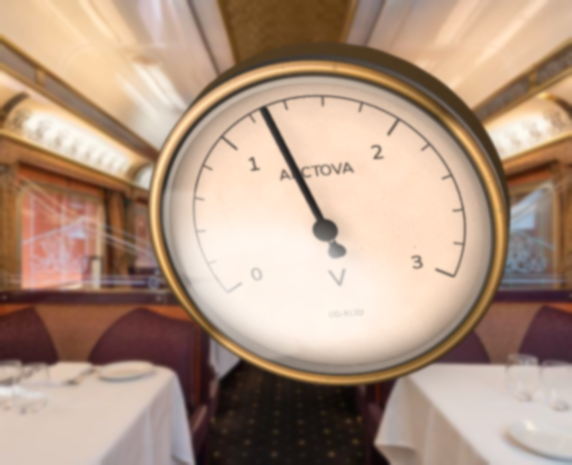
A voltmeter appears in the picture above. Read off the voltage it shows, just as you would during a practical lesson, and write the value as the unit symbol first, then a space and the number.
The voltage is V 1.3
